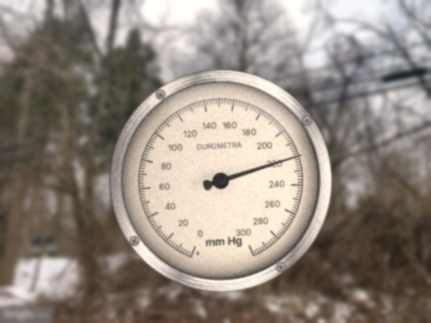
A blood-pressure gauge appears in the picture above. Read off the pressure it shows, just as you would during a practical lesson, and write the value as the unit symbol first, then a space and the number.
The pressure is mmHg 220
